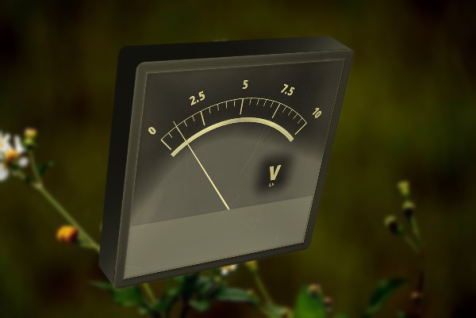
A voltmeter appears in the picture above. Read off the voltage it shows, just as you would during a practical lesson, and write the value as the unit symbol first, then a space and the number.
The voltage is V 1
